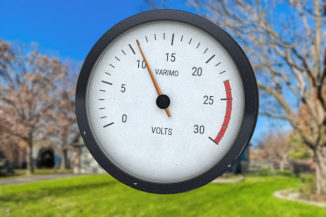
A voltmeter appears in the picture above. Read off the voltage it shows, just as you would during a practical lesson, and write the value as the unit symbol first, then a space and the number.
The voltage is V 11
